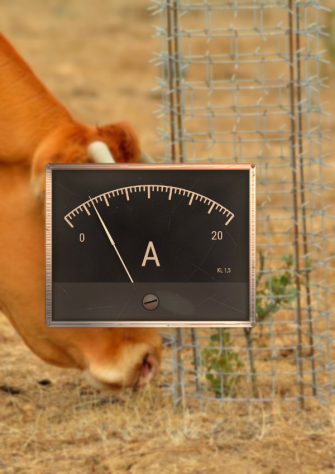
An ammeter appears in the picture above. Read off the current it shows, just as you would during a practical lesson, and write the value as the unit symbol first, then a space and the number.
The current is A 3.5
